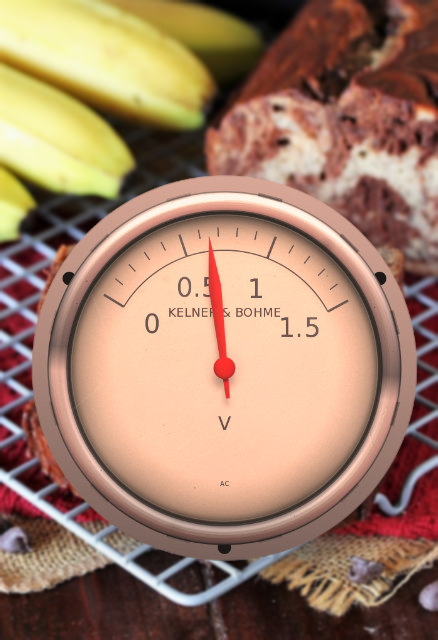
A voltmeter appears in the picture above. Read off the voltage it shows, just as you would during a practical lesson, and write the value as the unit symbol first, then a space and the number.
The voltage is V 0.65
